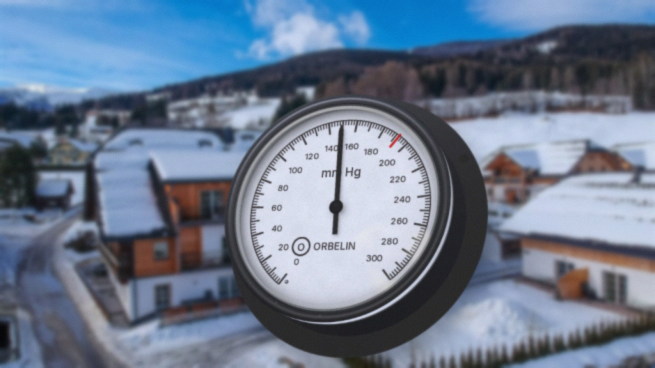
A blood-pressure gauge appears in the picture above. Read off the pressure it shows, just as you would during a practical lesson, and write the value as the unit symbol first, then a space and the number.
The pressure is mmHg 150
